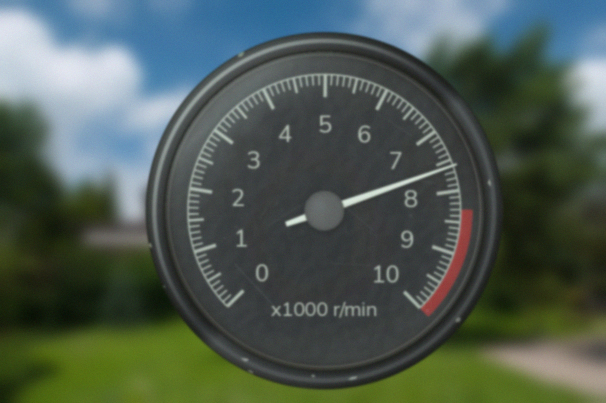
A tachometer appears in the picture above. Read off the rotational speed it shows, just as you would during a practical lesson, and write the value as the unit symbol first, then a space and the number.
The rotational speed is rpm 7600
